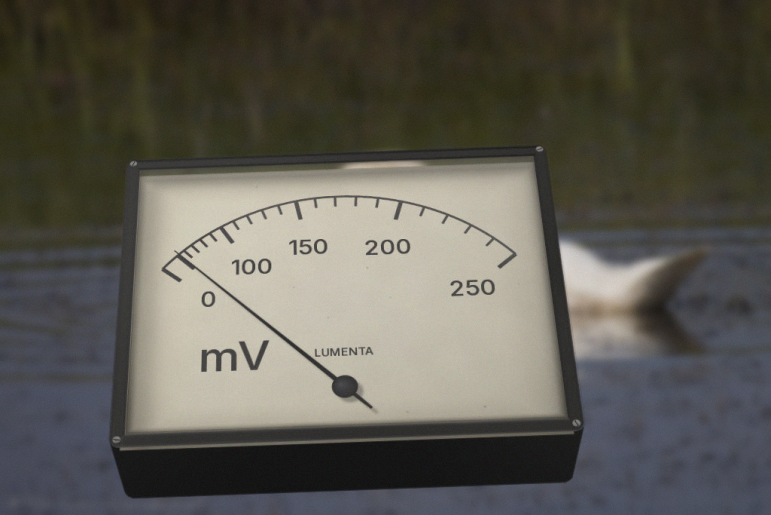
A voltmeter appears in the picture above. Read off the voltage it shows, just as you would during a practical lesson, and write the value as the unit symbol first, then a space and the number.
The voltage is mV 50
